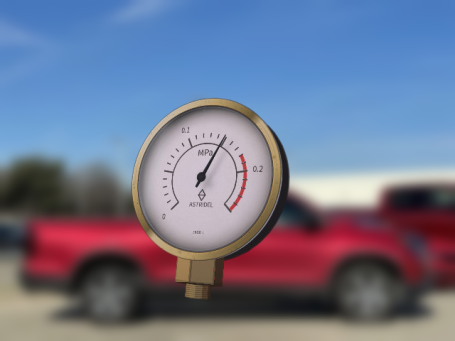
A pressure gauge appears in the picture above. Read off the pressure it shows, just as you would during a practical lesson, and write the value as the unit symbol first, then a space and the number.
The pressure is MPa 0.15
